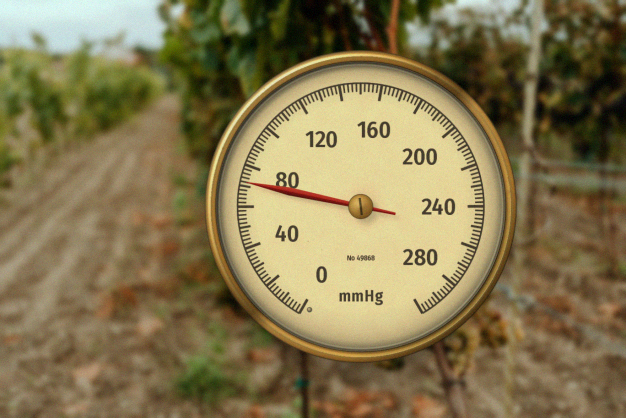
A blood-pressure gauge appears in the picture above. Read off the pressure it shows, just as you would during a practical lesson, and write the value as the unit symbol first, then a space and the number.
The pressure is mmHg 72
